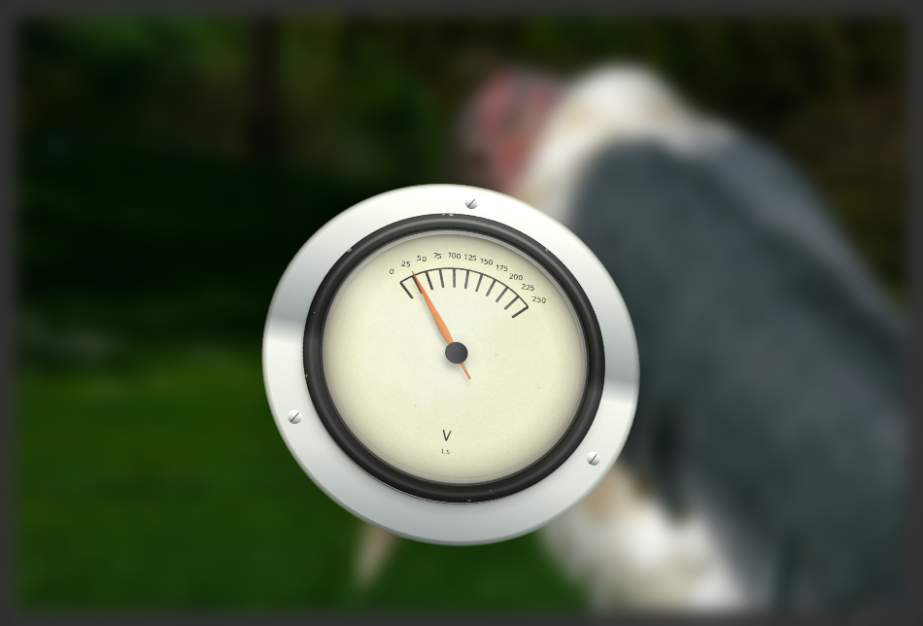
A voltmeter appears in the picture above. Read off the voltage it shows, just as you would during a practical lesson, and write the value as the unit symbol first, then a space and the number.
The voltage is V 25
